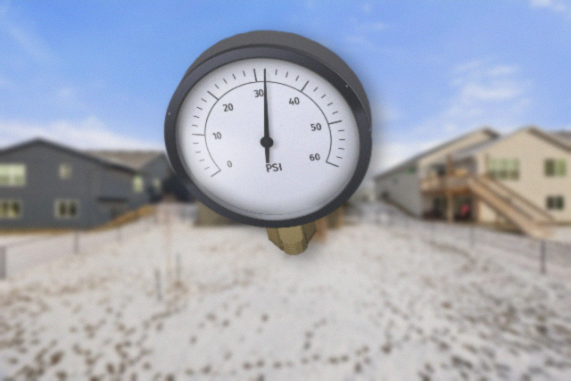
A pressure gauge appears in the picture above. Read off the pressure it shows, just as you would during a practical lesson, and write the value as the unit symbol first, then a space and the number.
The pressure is psi 32
